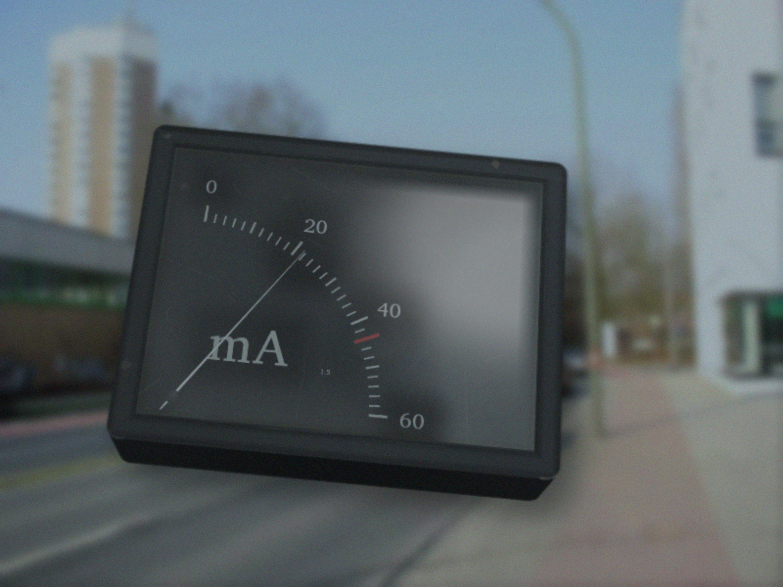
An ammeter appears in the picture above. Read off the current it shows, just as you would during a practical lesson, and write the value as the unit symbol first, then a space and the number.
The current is mA 22
